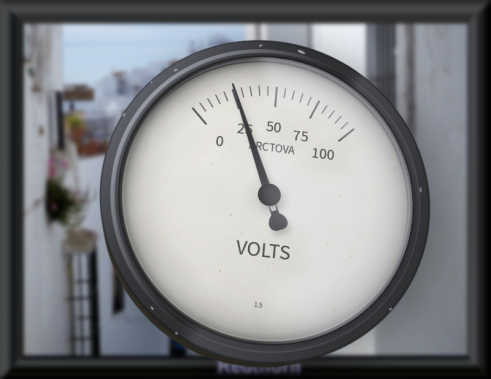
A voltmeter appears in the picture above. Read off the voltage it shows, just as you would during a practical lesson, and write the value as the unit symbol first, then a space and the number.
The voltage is V 25
